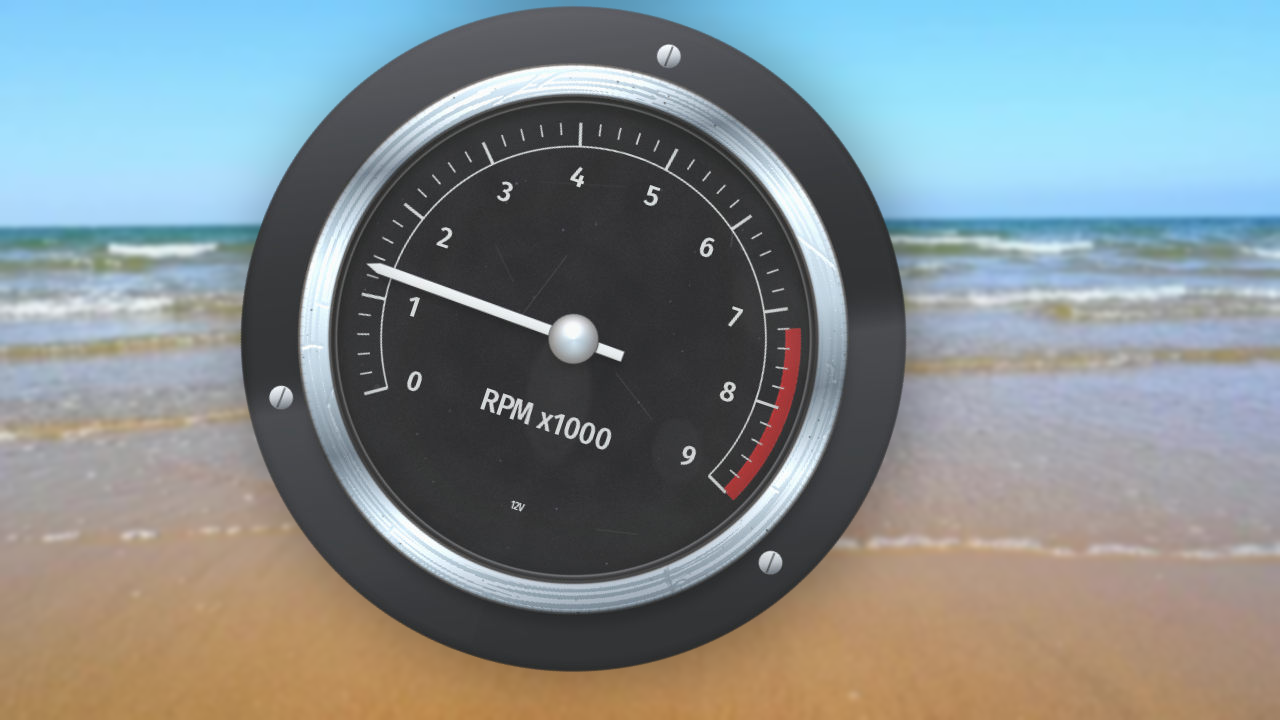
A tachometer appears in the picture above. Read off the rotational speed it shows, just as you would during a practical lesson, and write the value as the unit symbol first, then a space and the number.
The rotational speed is rpm 1300
